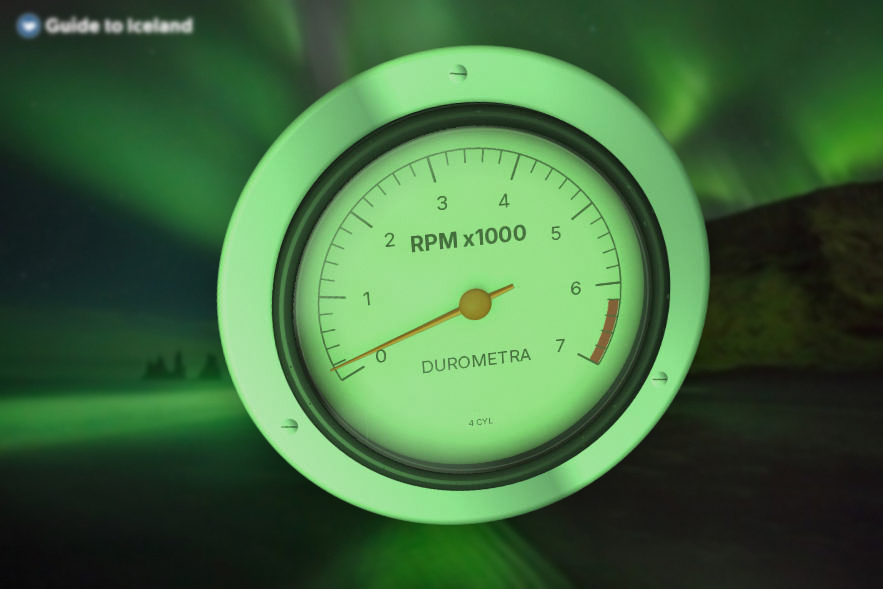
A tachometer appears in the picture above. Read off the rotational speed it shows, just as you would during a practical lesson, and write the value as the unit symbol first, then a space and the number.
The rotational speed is rpm 200
